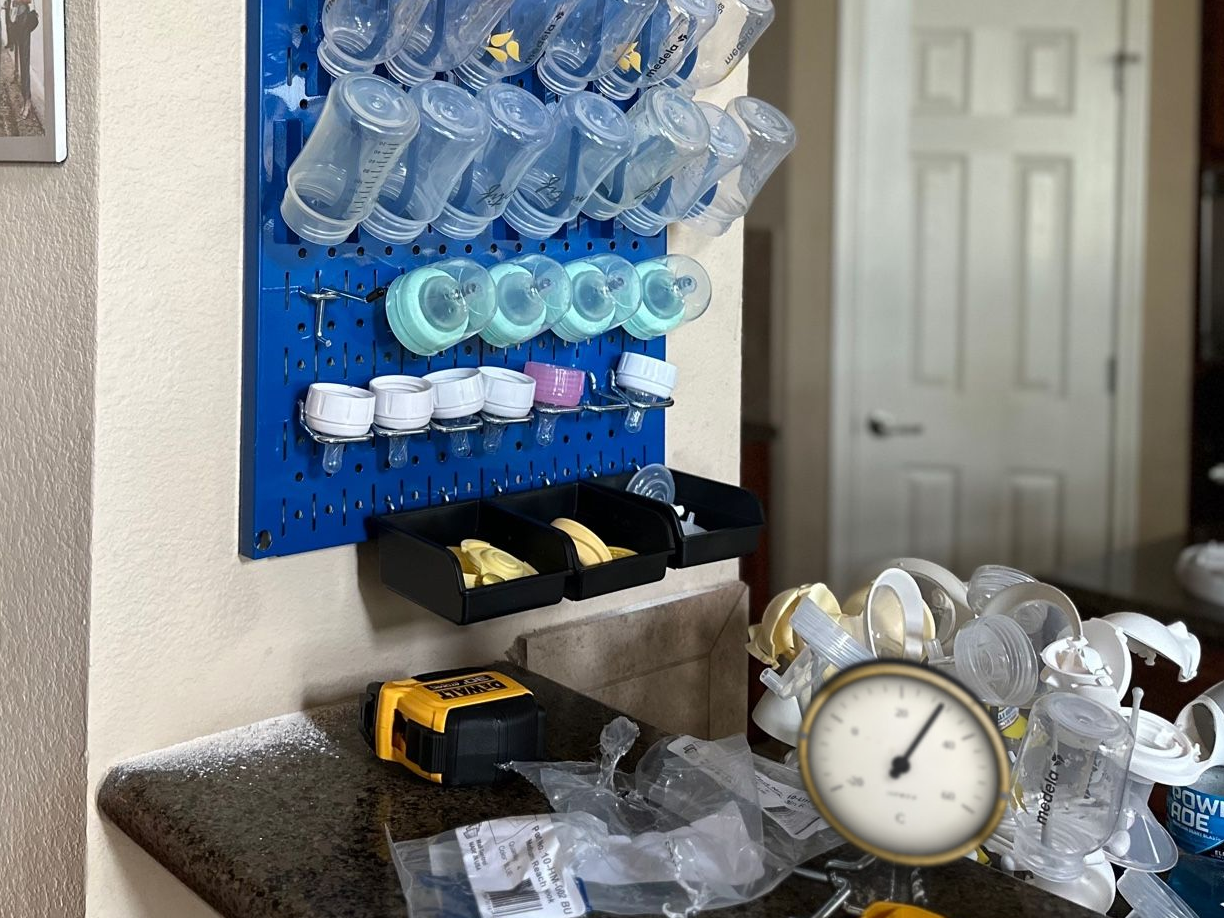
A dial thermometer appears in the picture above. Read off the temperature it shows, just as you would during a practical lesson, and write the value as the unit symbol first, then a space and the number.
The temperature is °C 30
